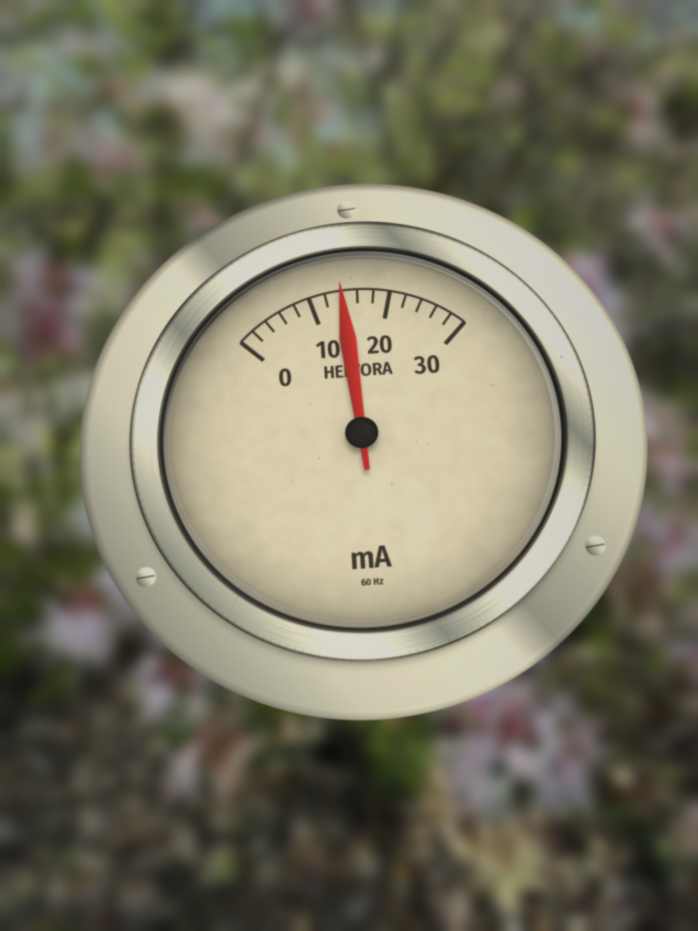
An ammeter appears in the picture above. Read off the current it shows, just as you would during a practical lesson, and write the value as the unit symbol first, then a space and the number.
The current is mA 14
